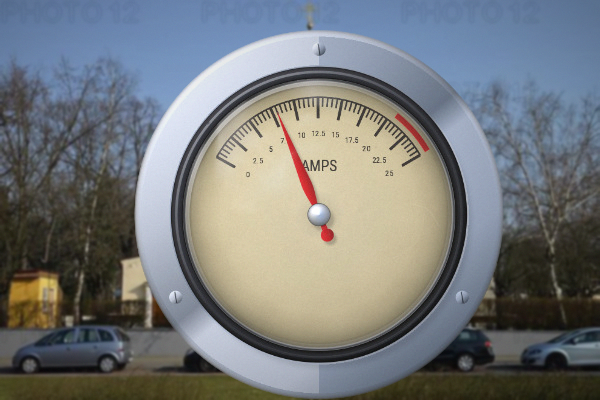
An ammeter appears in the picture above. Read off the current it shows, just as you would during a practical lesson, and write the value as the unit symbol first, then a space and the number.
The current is A 8
